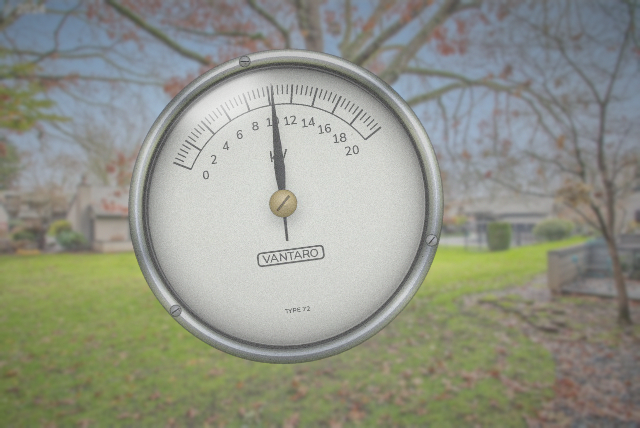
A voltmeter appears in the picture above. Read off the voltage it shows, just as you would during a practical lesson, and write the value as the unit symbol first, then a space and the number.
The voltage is kV 10.4
